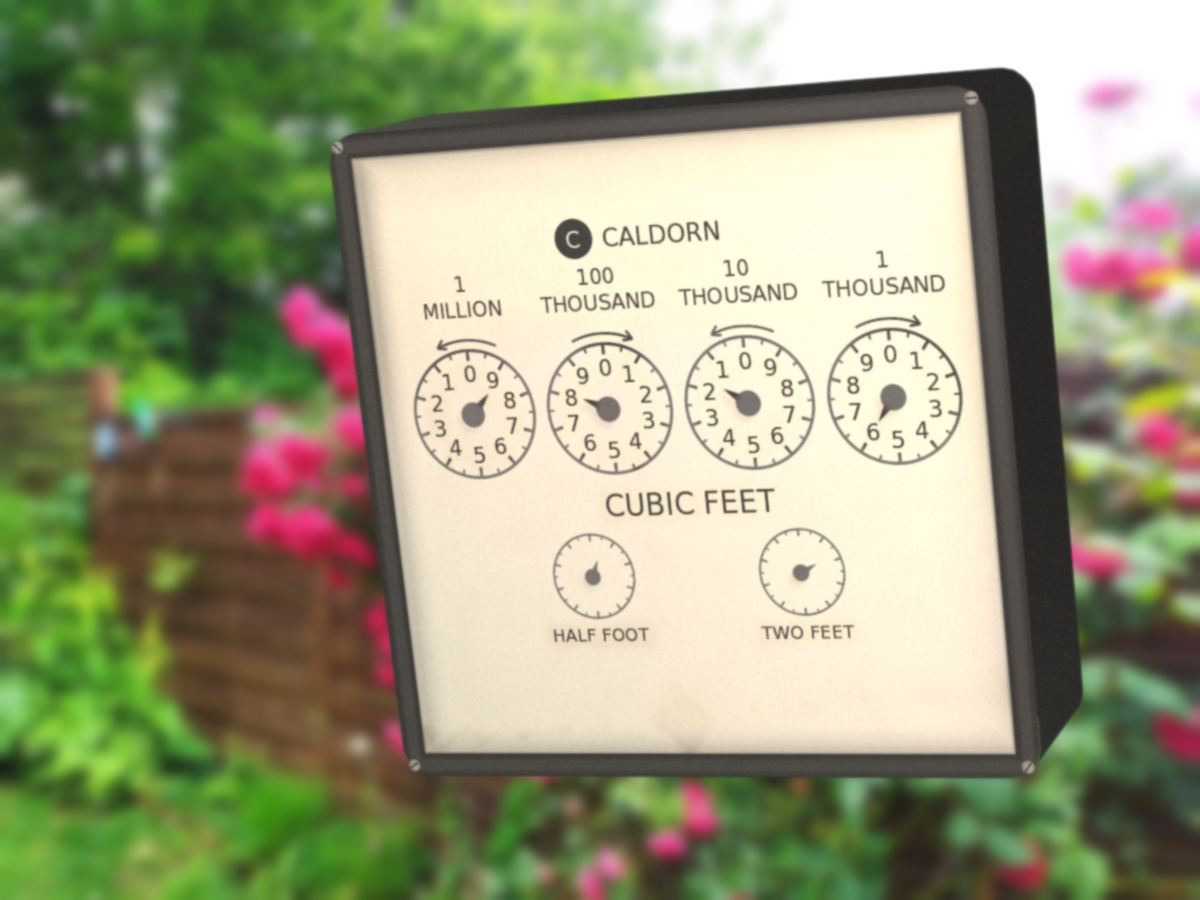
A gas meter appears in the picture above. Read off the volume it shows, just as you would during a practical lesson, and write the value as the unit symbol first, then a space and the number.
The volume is ft³ 881600
